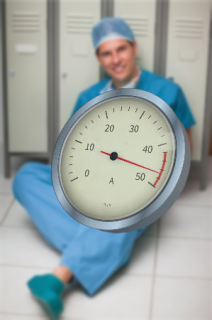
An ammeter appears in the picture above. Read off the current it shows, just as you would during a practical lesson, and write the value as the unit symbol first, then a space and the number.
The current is A 47
